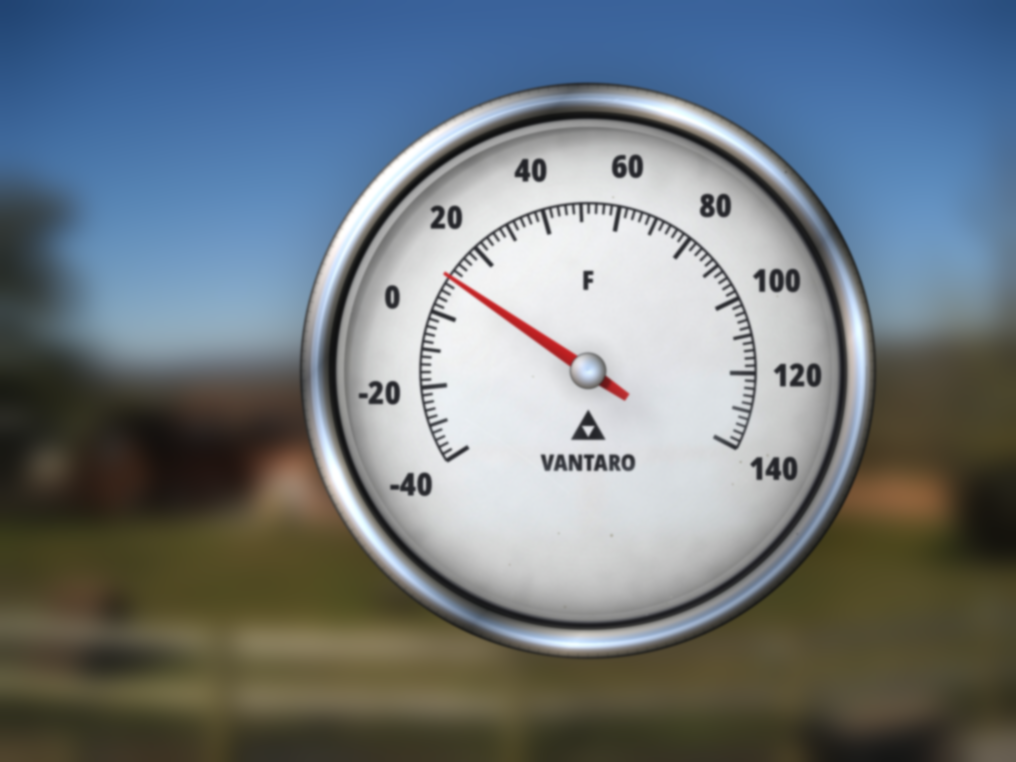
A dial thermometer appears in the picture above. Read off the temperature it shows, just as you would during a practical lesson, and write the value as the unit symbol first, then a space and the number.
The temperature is °F 10
